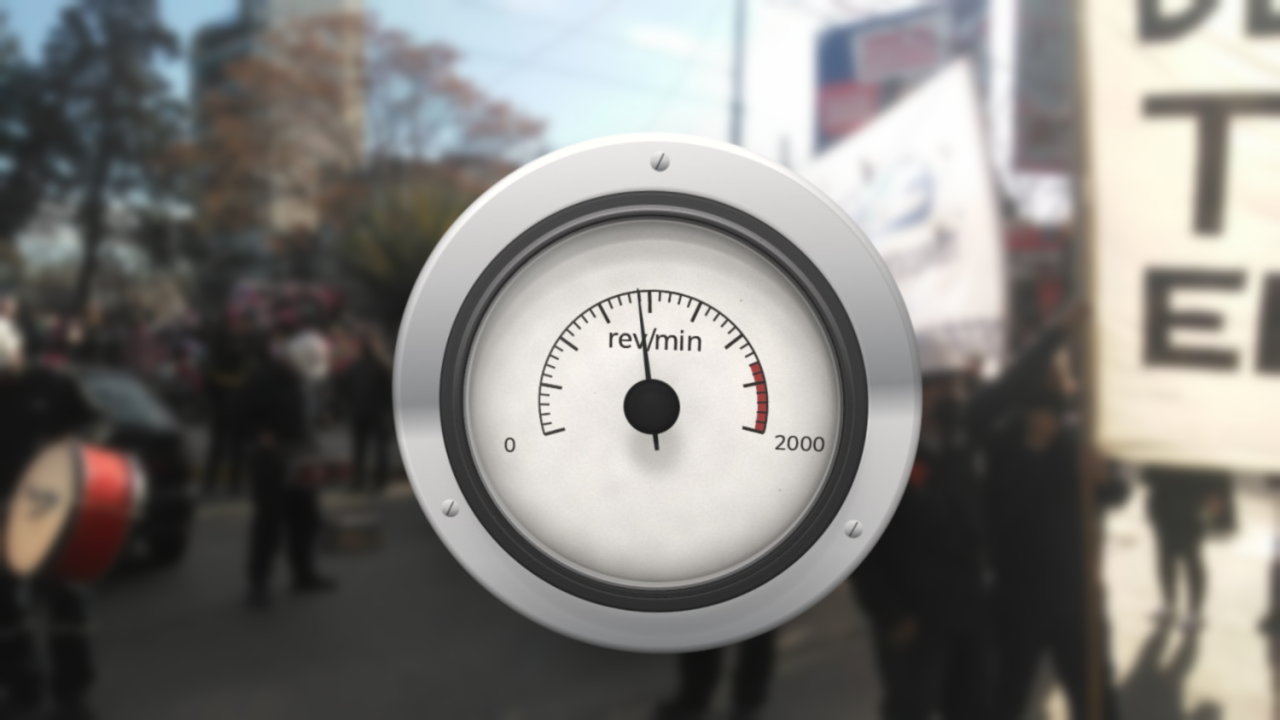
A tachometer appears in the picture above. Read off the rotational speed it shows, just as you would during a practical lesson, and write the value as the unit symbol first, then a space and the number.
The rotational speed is rpm 950
